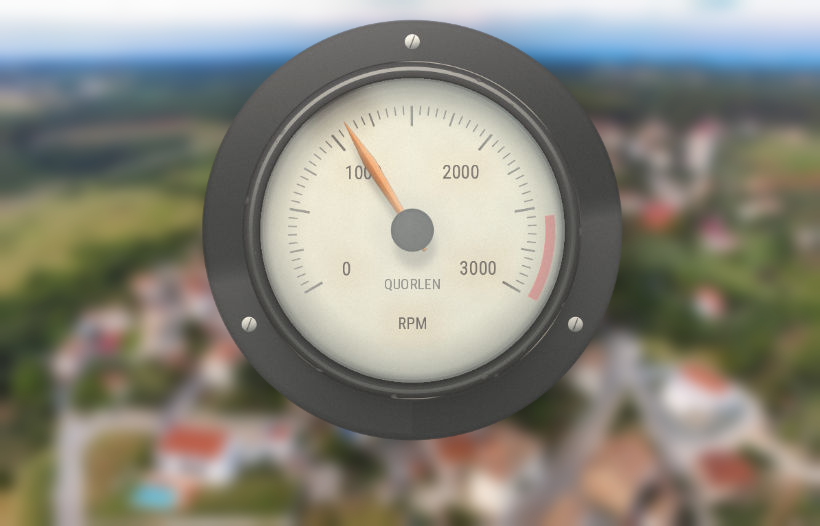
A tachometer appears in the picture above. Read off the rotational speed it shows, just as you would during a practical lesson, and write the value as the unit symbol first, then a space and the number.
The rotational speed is rpm 1100
